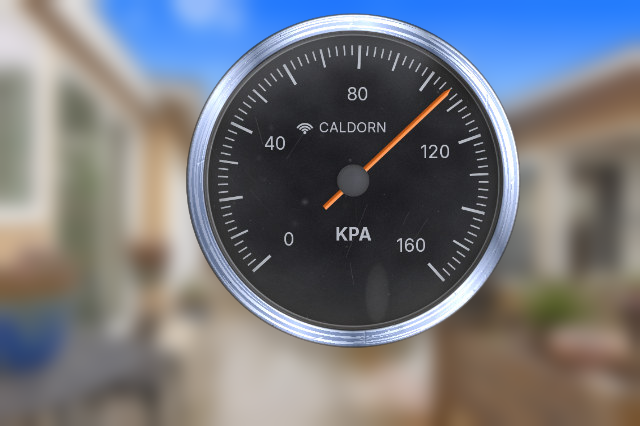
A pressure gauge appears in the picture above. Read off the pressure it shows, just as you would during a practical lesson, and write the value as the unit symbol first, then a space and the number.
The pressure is kPa 106
